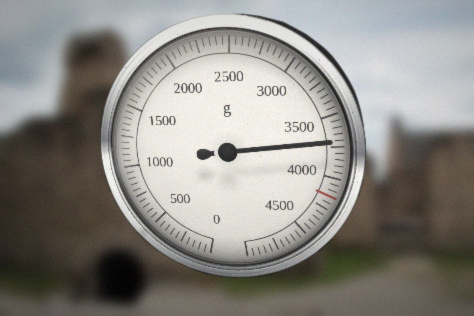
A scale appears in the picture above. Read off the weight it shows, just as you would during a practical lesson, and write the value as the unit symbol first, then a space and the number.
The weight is g 3700
